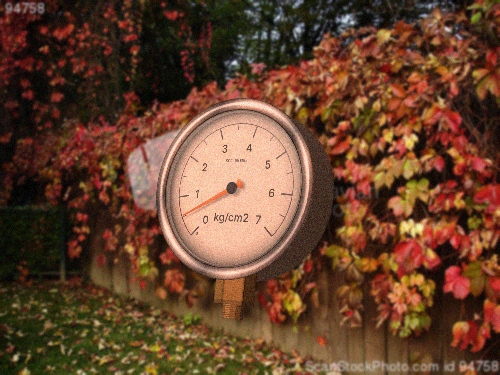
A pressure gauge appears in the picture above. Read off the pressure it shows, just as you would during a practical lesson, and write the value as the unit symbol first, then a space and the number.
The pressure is kg/cm² 0.5
